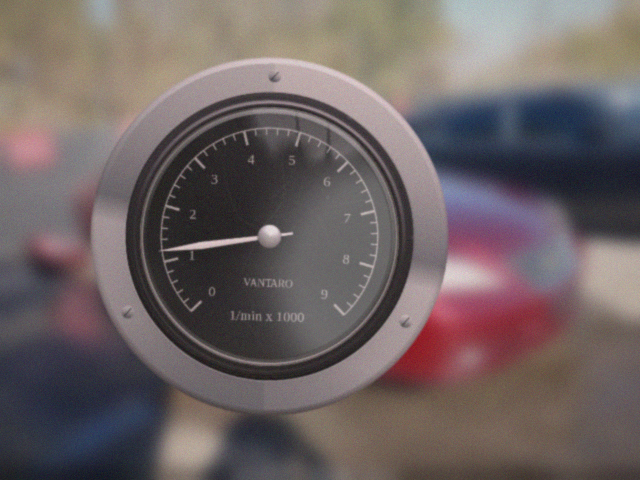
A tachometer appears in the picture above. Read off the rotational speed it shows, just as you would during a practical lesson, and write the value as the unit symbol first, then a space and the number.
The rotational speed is rpm 1200
